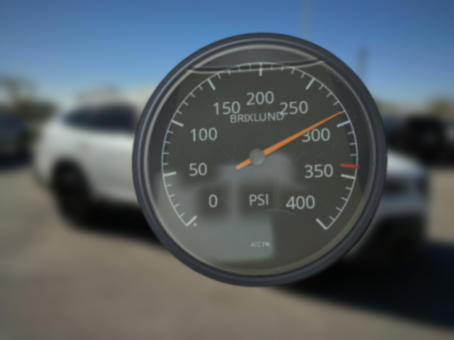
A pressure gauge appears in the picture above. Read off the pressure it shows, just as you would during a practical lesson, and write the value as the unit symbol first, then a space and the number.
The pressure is psi 290
